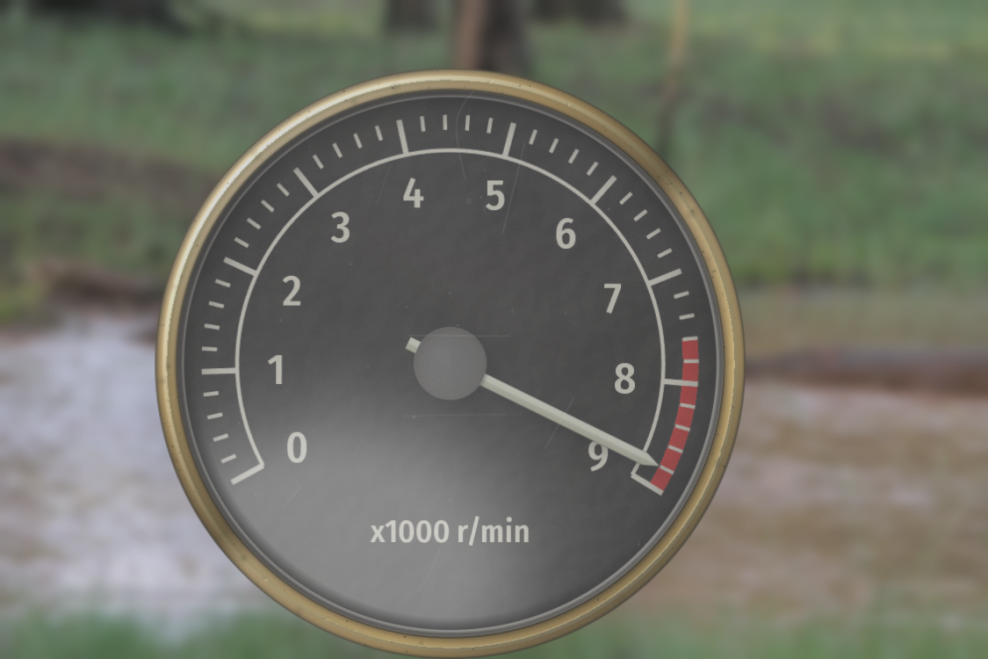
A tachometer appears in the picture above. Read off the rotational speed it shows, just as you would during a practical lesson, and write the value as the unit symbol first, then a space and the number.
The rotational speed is rpm 8800
